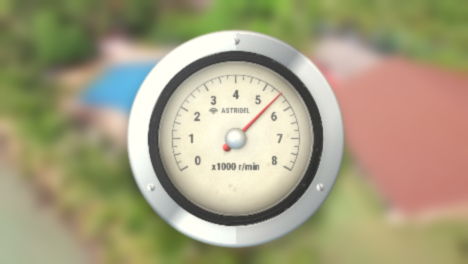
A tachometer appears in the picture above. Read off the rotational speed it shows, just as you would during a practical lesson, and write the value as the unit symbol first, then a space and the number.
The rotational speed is rpm 5500
